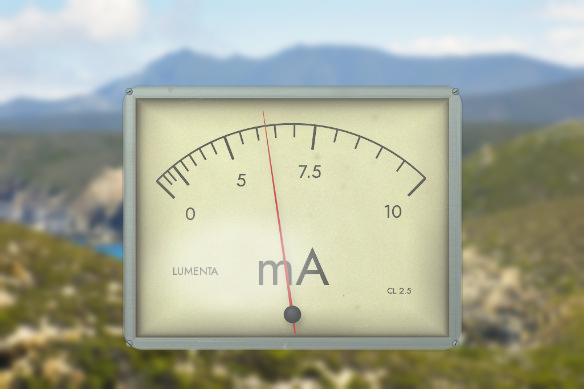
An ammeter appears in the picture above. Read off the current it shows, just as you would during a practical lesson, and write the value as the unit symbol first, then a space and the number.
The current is mA 6.25
